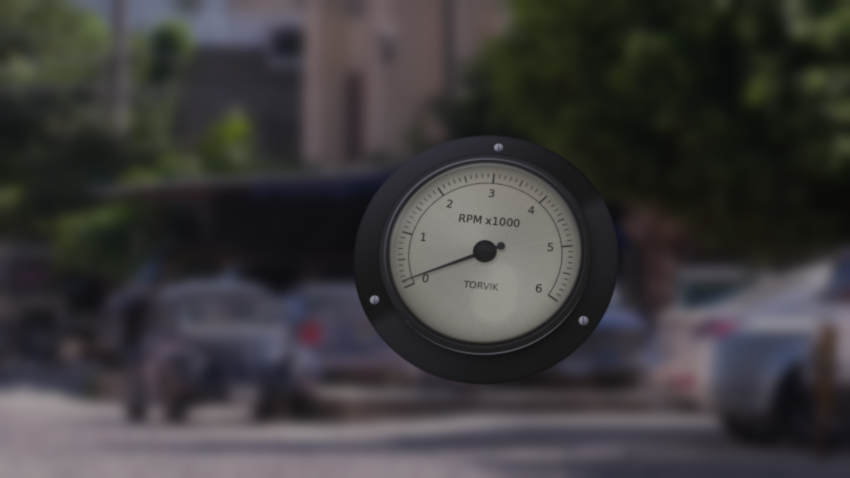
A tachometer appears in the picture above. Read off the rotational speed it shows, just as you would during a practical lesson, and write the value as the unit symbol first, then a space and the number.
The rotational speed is rpm 100
